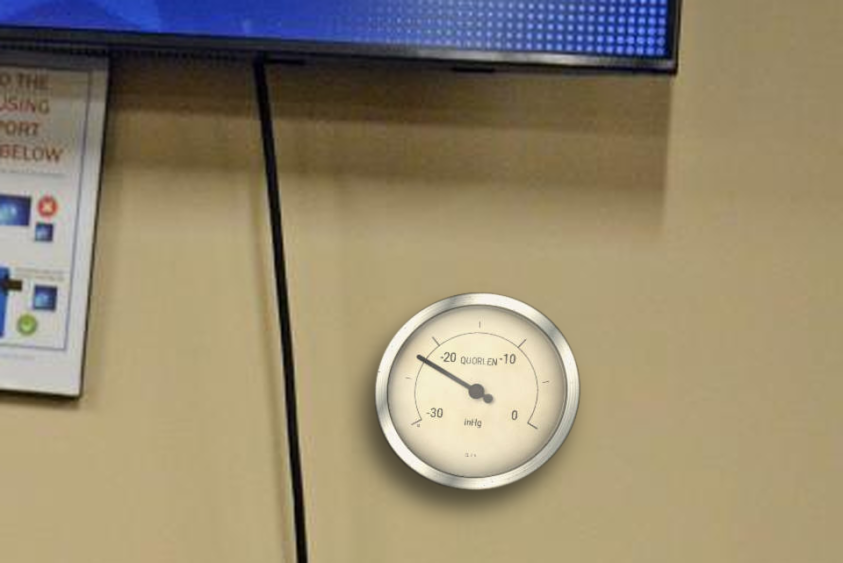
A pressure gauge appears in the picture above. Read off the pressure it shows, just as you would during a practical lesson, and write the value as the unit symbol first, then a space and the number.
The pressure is inHg -22.5
